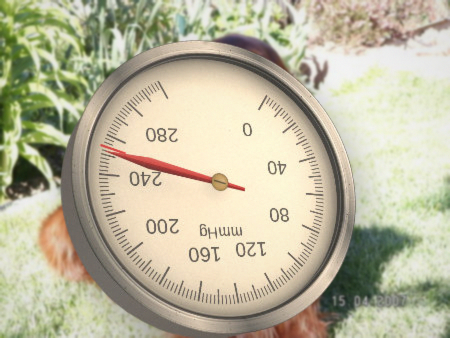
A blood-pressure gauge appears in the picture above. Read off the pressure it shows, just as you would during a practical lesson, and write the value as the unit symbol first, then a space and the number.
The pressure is mmHg 250
